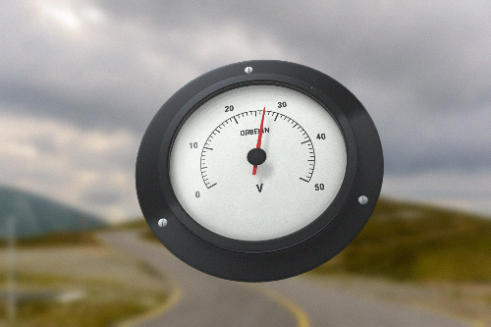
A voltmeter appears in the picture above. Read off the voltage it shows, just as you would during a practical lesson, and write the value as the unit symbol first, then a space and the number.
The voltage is V 27
